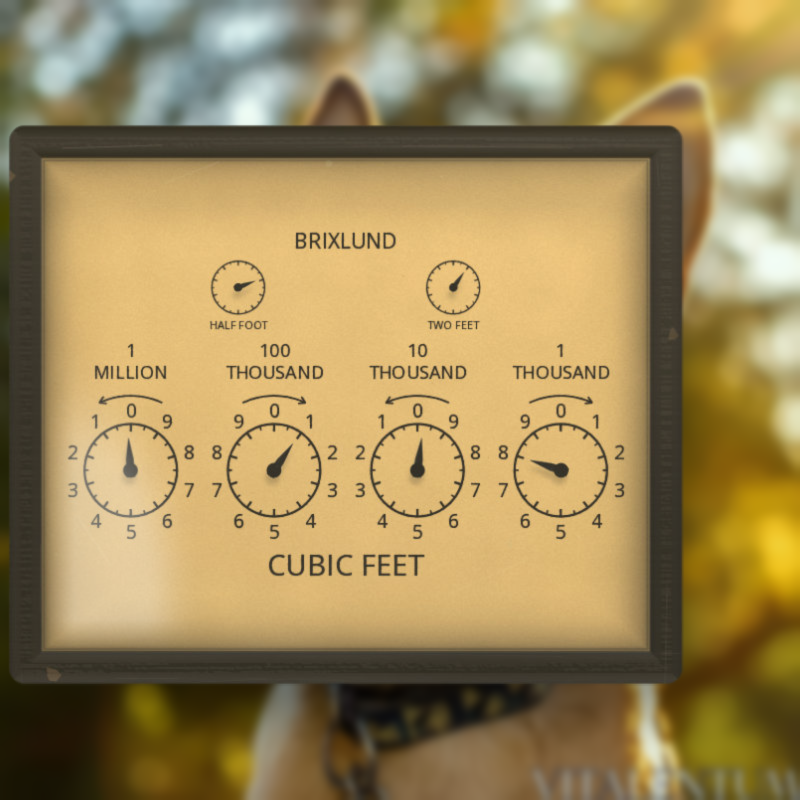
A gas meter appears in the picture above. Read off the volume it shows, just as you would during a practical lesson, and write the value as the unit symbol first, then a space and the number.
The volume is ft³ 9800
